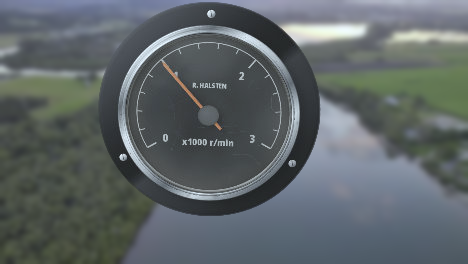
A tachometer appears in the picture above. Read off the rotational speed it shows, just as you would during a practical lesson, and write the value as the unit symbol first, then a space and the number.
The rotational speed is rpm 1000
